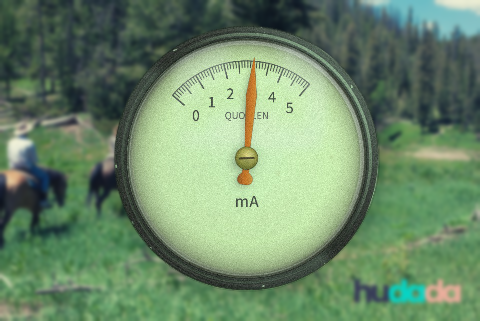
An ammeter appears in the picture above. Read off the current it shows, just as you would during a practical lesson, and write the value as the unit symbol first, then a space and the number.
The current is mA 3
